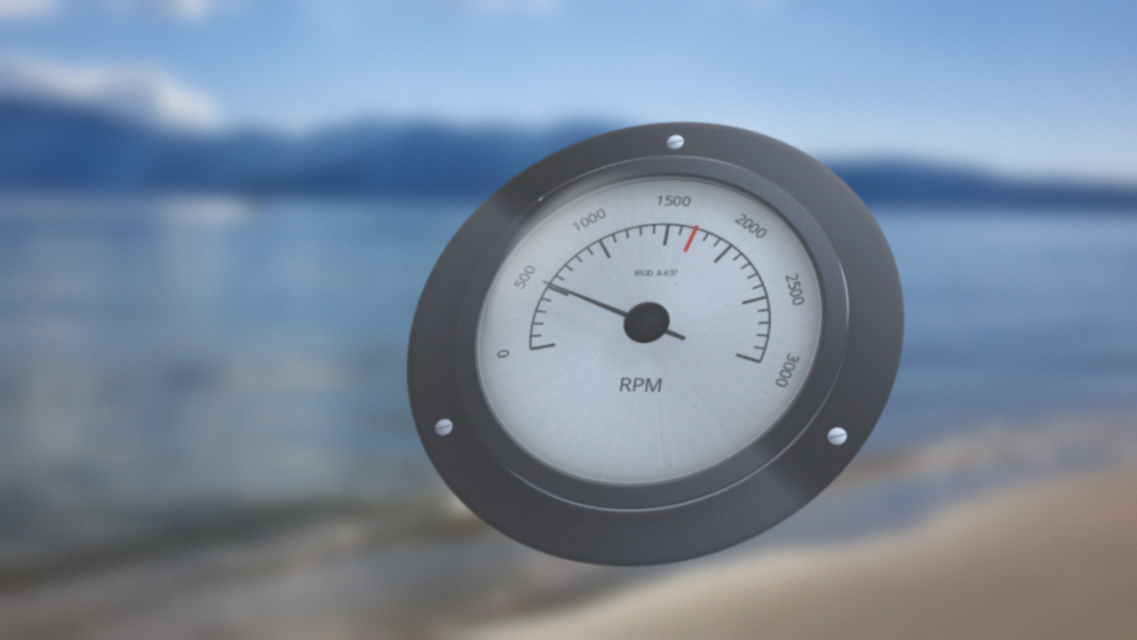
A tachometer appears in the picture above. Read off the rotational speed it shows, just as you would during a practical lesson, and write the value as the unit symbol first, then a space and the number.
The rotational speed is rpm 500
